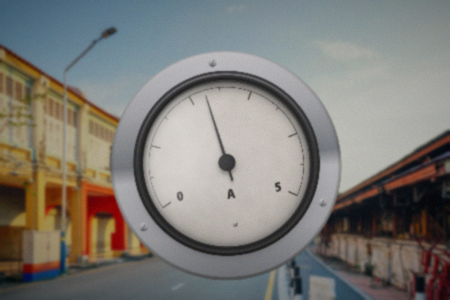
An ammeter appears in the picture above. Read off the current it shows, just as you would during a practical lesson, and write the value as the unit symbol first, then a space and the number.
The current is A 2.25
